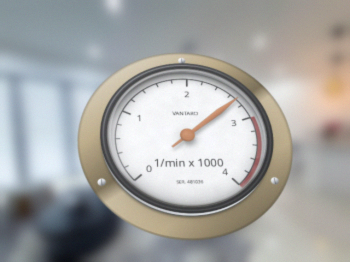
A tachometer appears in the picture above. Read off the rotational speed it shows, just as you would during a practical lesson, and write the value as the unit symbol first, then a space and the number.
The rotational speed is rpm 2700
